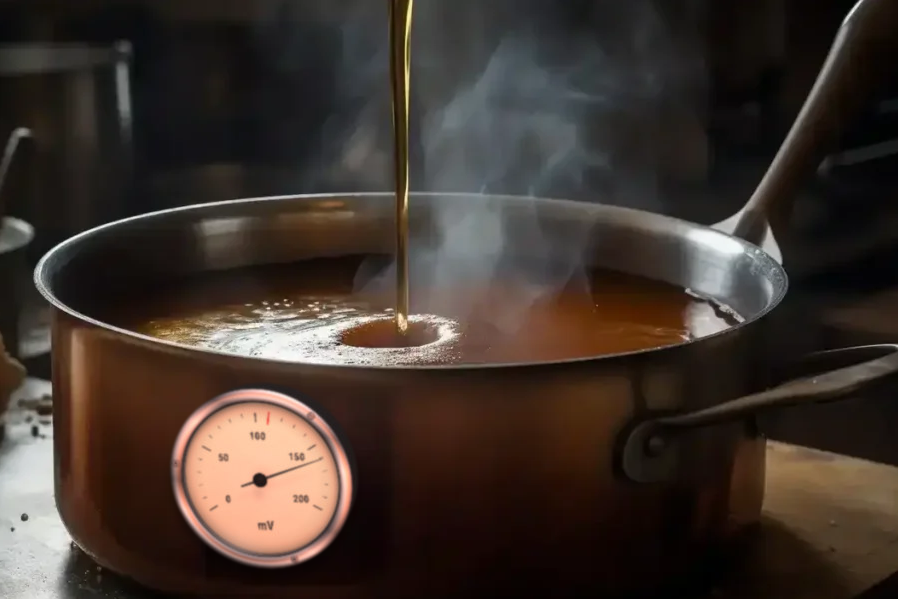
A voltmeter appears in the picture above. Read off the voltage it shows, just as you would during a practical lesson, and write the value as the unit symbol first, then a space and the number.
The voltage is mV 160
